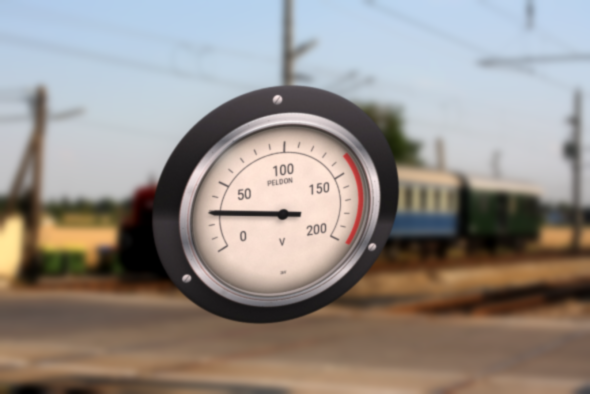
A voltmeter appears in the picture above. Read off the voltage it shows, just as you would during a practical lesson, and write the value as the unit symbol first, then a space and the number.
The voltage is V 30
